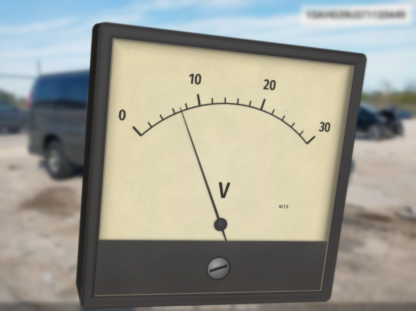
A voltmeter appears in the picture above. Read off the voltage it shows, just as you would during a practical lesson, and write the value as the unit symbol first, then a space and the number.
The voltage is V 7
